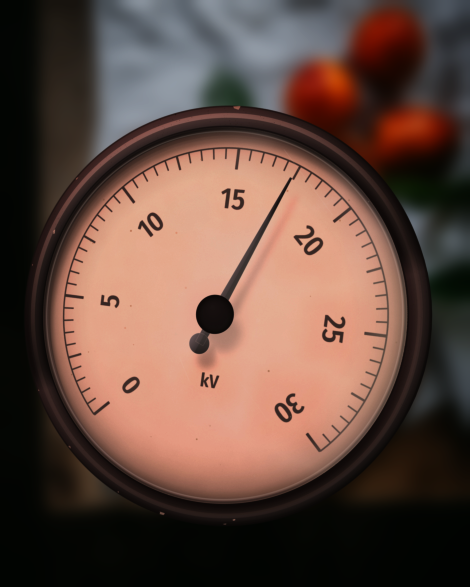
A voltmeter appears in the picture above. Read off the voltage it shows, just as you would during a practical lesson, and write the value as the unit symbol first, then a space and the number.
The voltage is kV 17.5
